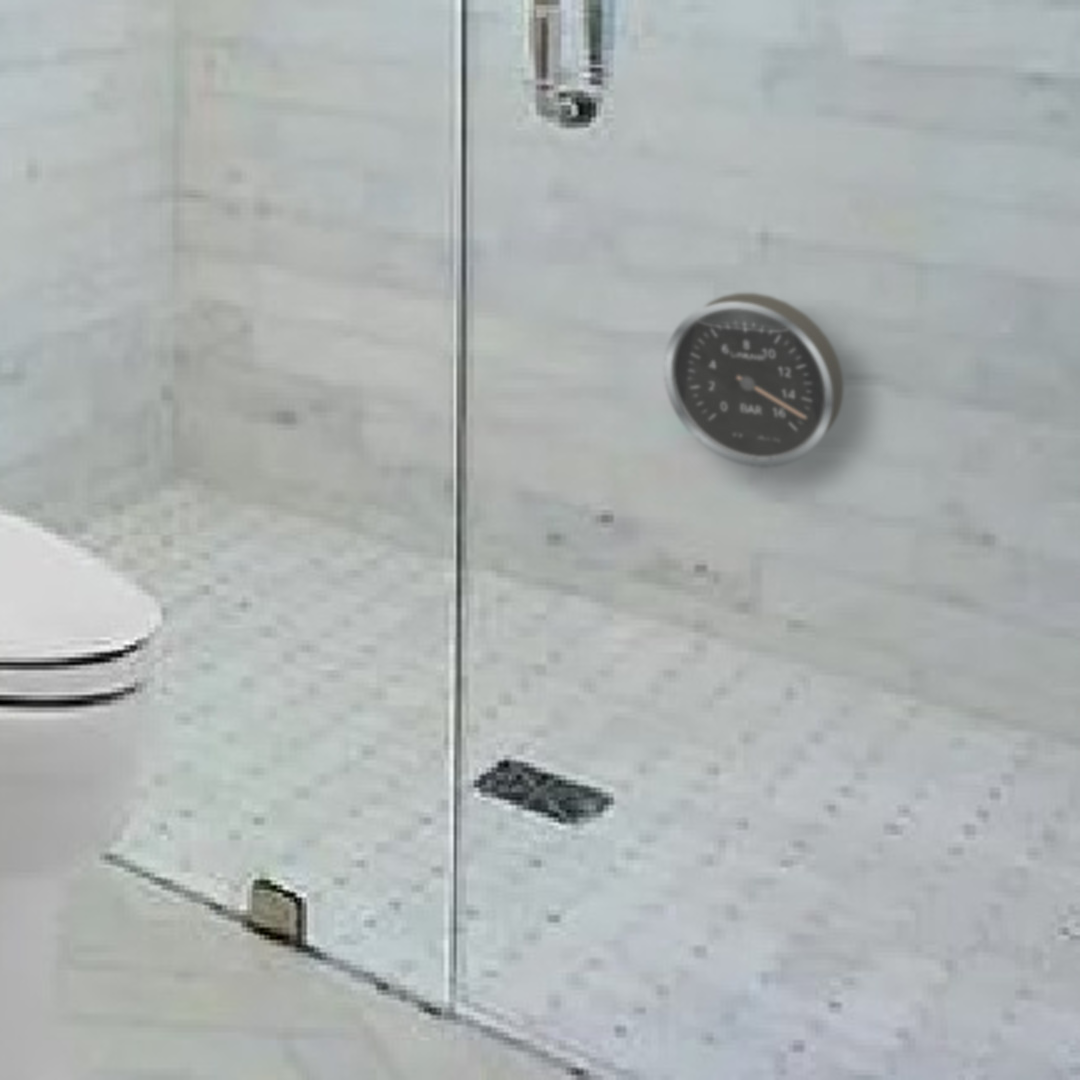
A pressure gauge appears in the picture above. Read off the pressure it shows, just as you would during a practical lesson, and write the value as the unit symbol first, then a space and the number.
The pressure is bar 15
